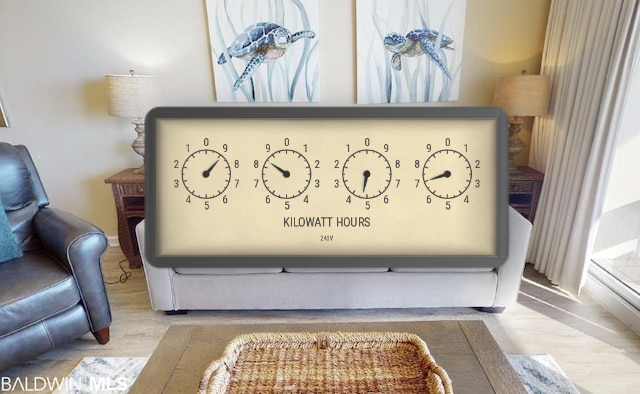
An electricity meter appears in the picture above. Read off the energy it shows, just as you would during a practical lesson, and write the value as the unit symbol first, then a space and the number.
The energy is kWh 8847
